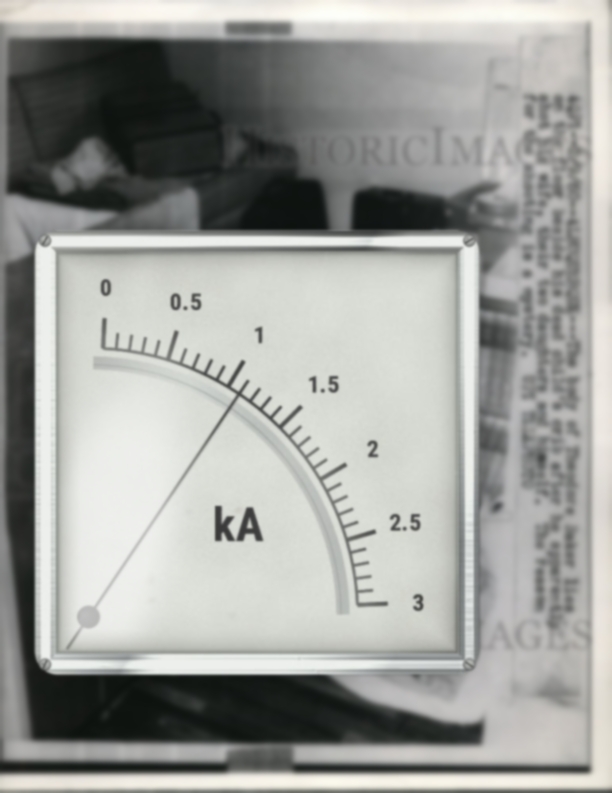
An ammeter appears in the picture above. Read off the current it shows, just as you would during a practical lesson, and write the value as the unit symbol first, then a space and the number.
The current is kA 1.1
